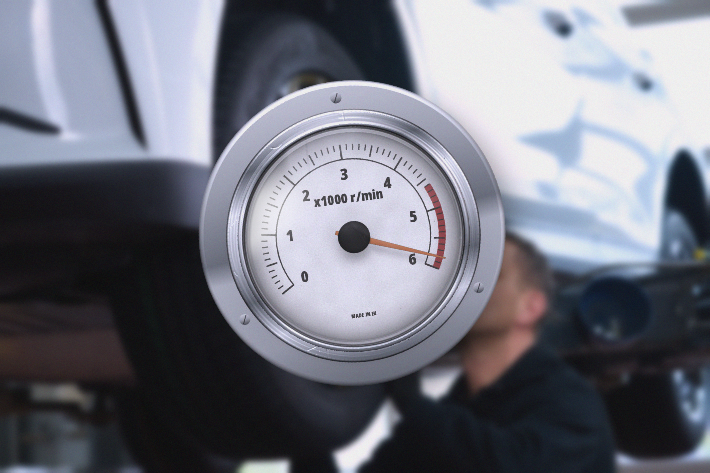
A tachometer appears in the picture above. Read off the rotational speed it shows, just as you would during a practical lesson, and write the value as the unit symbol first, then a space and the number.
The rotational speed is rpm 5800
